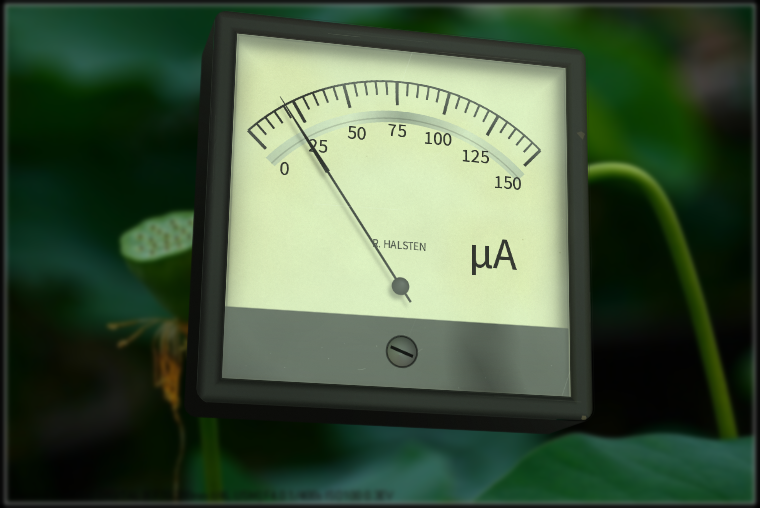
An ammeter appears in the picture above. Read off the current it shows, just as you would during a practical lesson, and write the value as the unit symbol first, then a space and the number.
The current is µA 20
